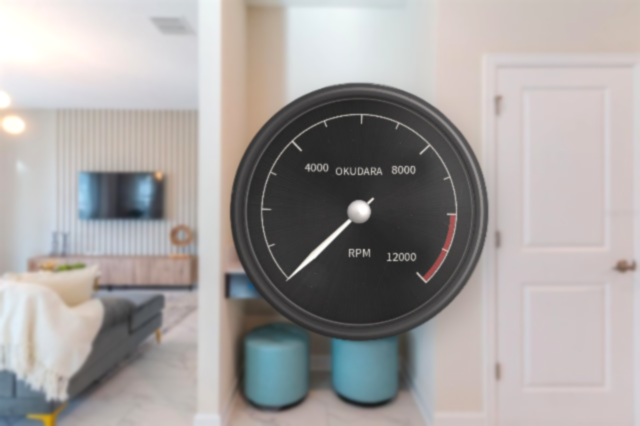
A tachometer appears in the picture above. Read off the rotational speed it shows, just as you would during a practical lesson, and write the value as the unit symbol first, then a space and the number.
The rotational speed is rpm 0
